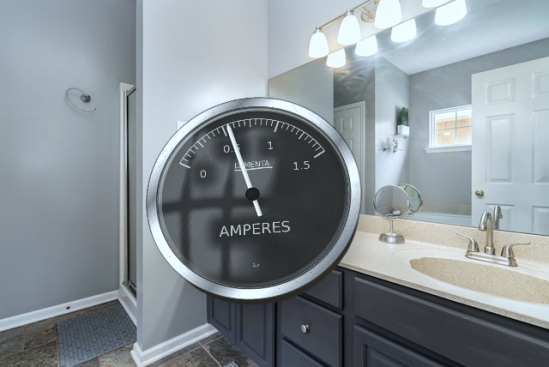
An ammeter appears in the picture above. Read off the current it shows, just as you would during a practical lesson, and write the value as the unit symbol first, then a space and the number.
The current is A 0.55
